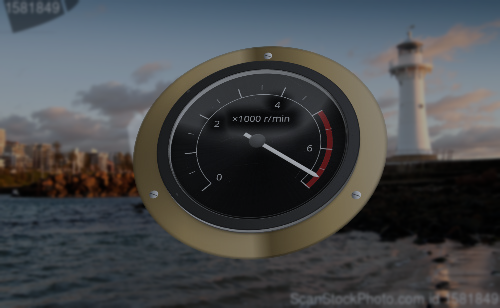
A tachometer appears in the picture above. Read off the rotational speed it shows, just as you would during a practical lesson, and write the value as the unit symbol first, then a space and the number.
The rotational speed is rpm 6750
